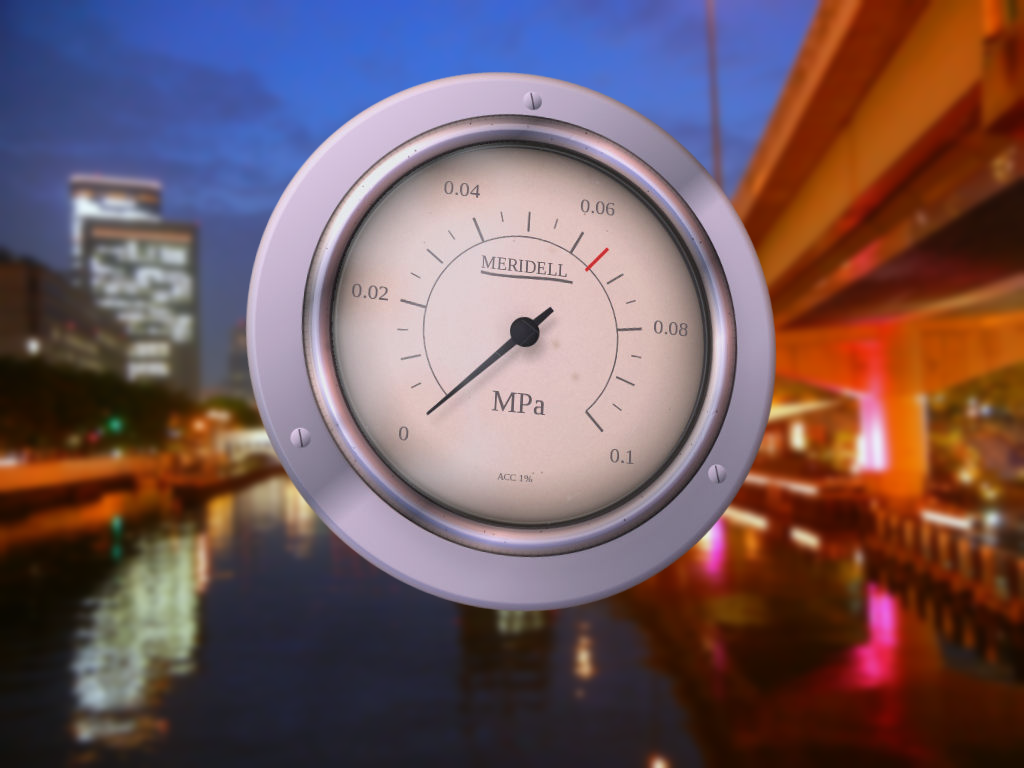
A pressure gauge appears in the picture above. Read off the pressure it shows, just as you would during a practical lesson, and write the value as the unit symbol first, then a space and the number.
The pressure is MPa 0
